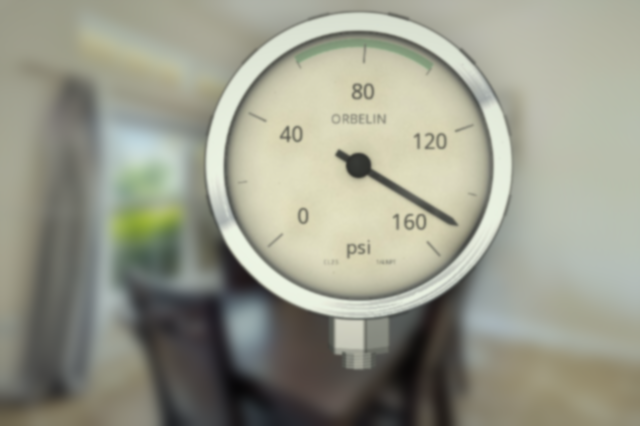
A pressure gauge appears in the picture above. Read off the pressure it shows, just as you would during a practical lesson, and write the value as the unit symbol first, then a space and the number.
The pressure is psi 150
